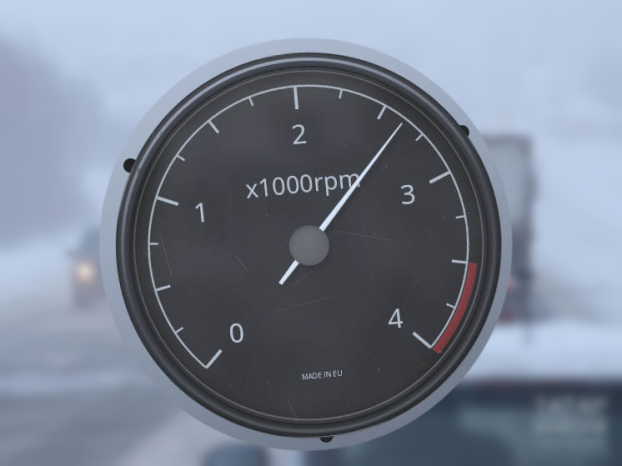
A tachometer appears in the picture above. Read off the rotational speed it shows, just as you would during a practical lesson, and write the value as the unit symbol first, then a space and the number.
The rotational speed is rpm 2625
